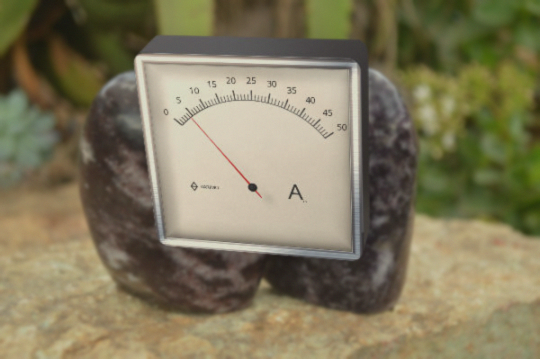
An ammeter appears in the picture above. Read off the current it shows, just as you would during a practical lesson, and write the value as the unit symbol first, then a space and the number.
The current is A 5
